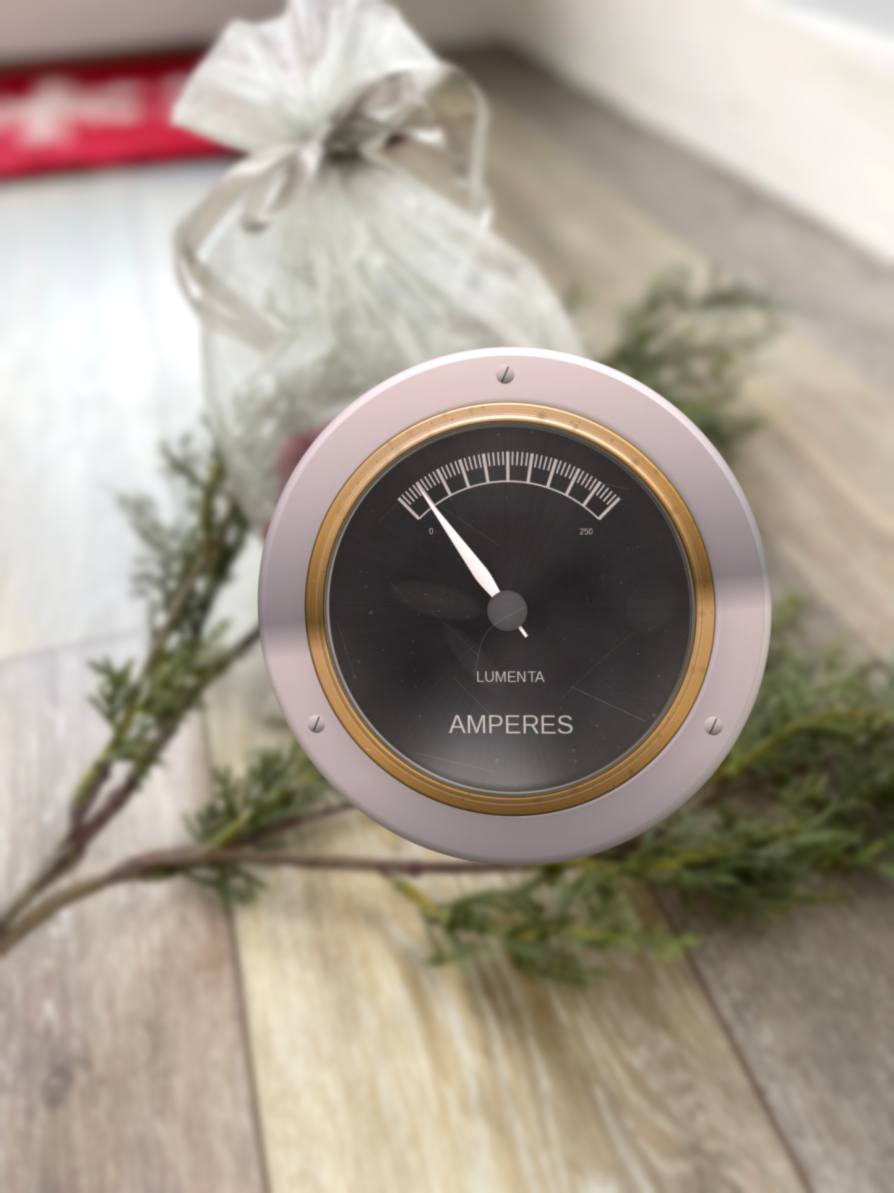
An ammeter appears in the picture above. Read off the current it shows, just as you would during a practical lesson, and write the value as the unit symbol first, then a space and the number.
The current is A 25
